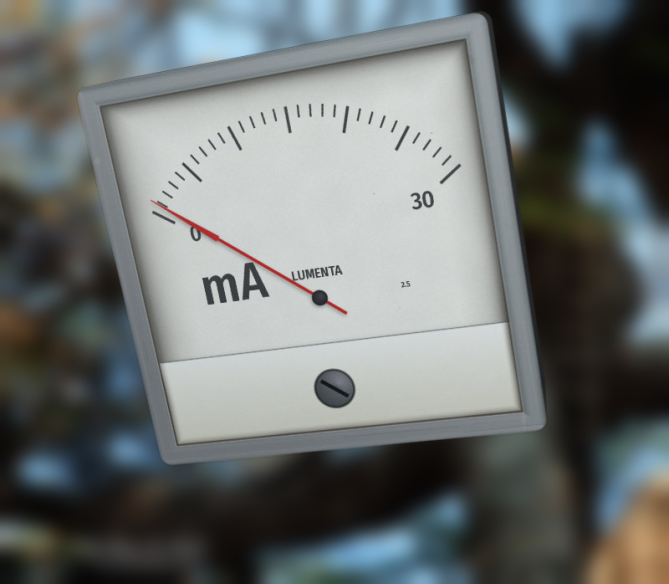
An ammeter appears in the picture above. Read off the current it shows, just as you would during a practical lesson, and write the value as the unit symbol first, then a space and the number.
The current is mA 1
